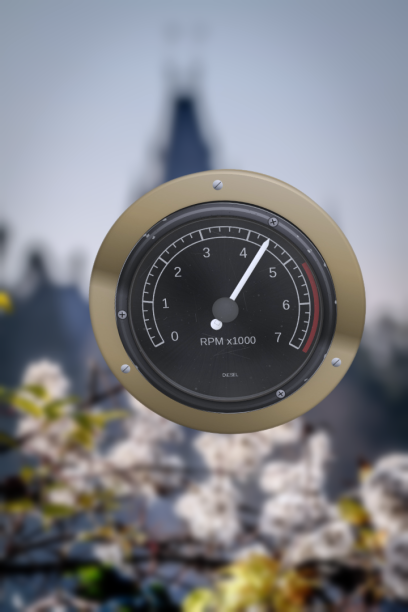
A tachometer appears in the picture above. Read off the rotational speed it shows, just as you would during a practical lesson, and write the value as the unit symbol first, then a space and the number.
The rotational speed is rpm 4400
